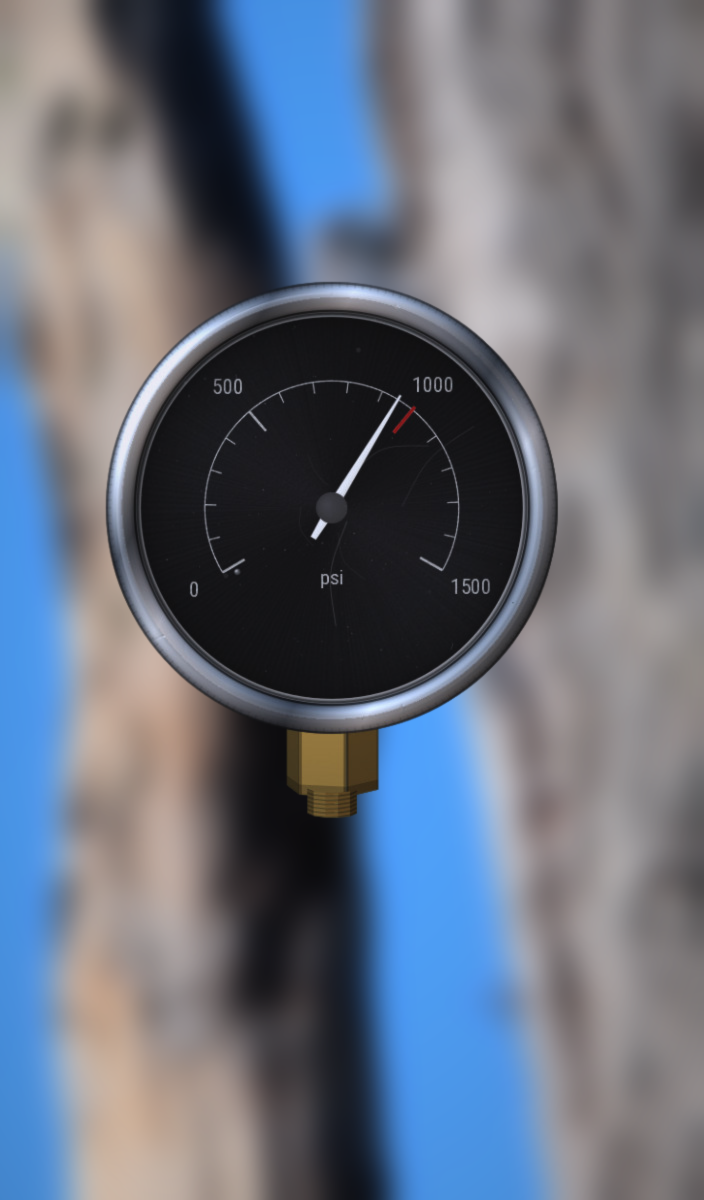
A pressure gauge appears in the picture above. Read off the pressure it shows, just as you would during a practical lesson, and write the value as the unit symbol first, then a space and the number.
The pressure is psi 950
